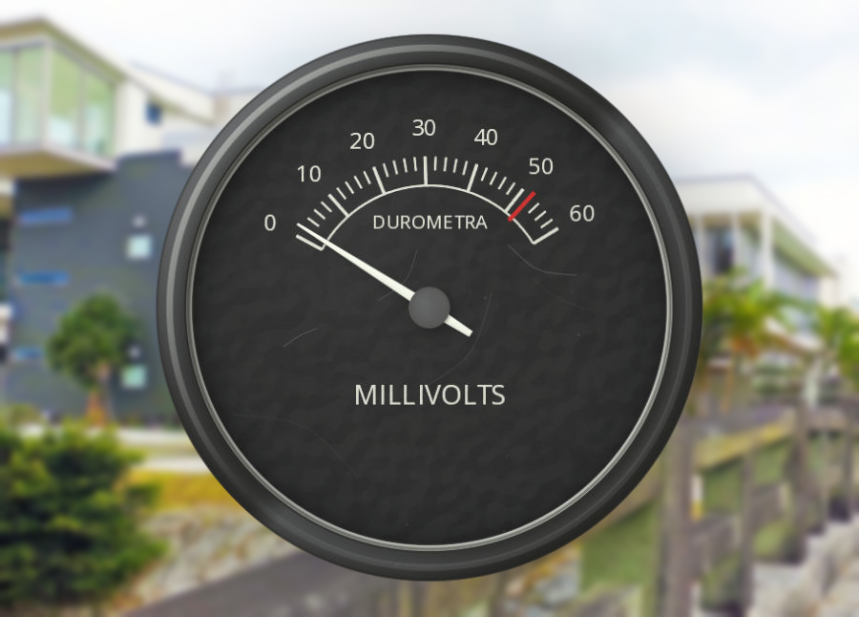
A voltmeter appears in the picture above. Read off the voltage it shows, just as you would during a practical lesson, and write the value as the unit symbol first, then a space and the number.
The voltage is mV 2
